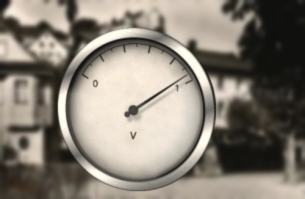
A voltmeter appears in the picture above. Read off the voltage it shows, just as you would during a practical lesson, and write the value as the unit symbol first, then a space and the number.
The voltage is V 0.95
